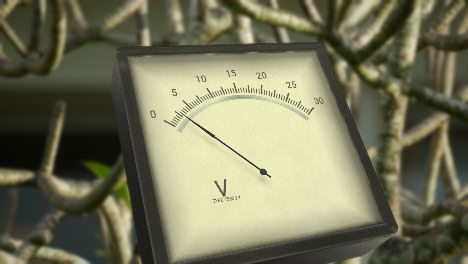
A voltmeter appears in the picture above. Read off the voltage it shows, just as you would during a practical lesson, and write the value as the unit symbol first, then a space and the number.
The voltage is V 2.5
